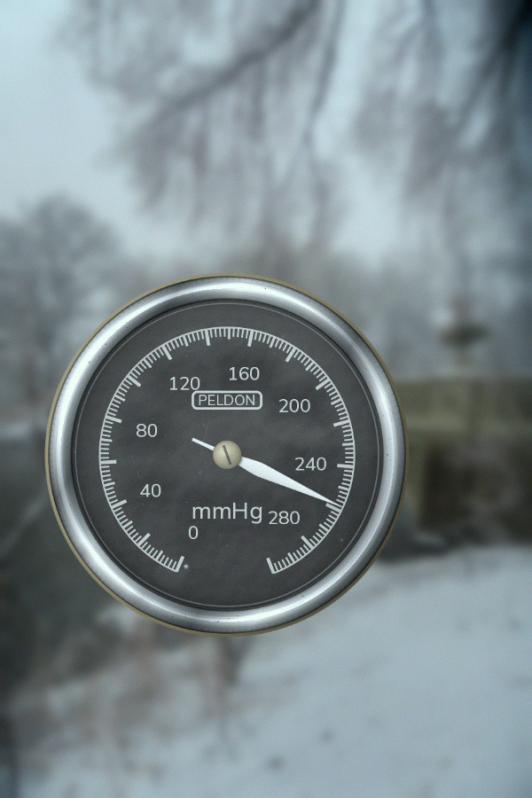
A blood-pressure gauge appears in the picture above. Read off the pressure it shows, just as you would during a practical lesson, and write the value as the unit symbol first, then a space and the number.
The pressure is mmHg 258
